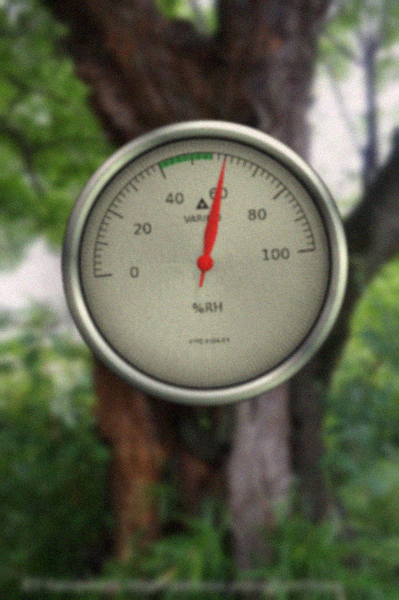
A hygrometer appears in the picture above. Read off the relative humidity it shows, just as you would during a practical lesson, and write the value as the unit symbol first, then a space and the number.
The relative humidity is % 60
